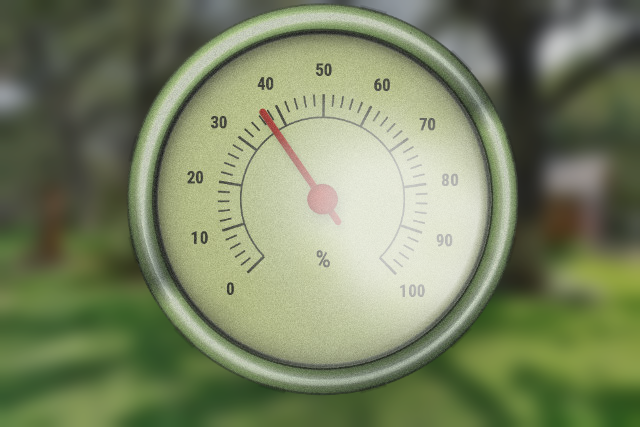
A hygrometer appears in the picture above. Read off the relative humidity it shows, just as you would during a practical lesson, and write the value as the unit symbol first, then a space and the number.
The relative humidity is % 37
